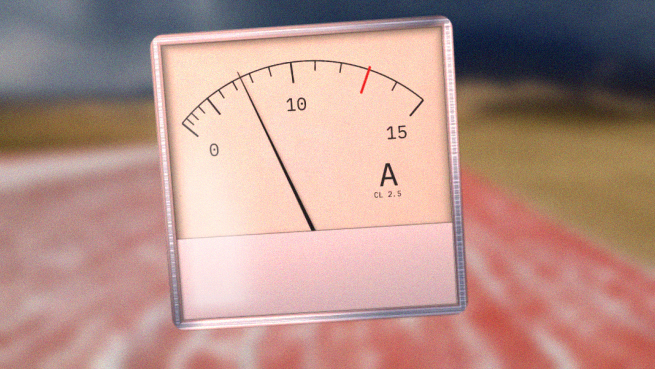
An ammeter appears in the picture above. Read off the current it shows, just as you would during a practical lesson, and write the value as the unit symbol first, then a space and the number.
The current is A 7.5
